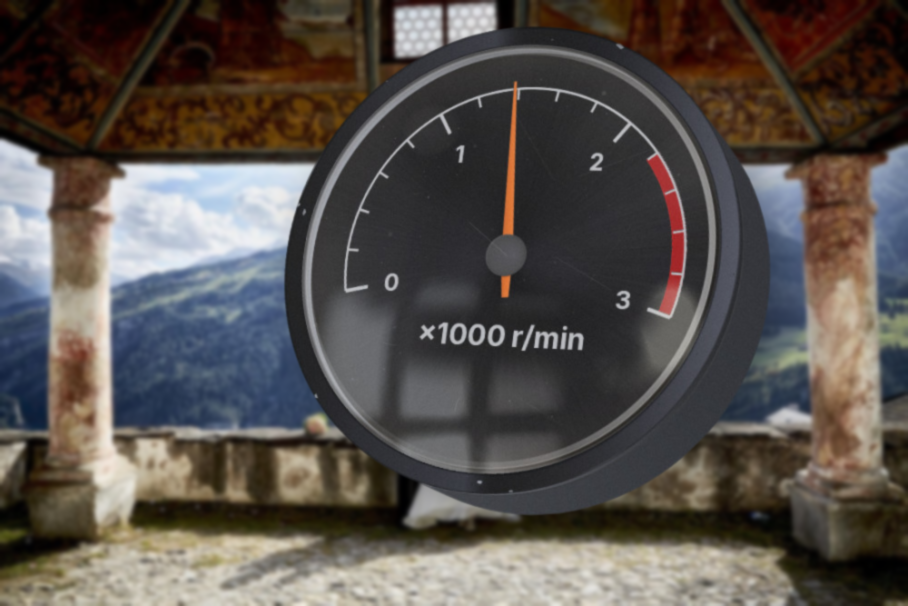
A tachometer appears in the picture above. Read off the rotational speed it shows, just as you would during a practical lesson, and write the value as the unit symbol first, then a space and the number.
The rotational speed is rpm 1400
